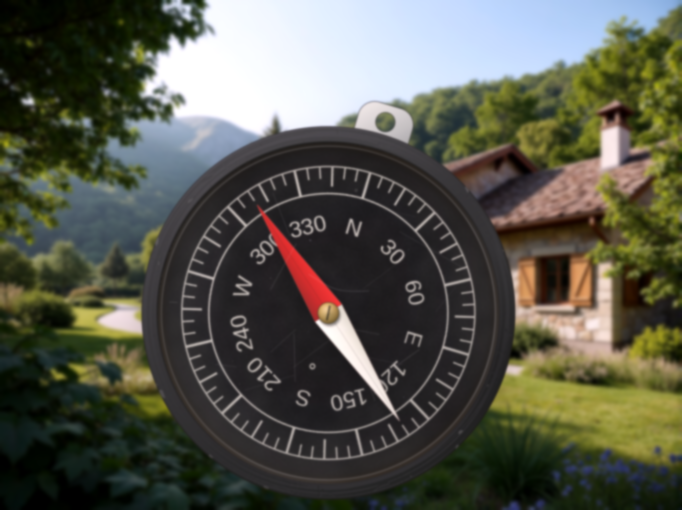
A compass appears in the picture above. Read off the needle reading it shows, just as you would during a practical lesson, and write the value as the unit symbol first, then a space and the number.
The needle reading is ° 310
